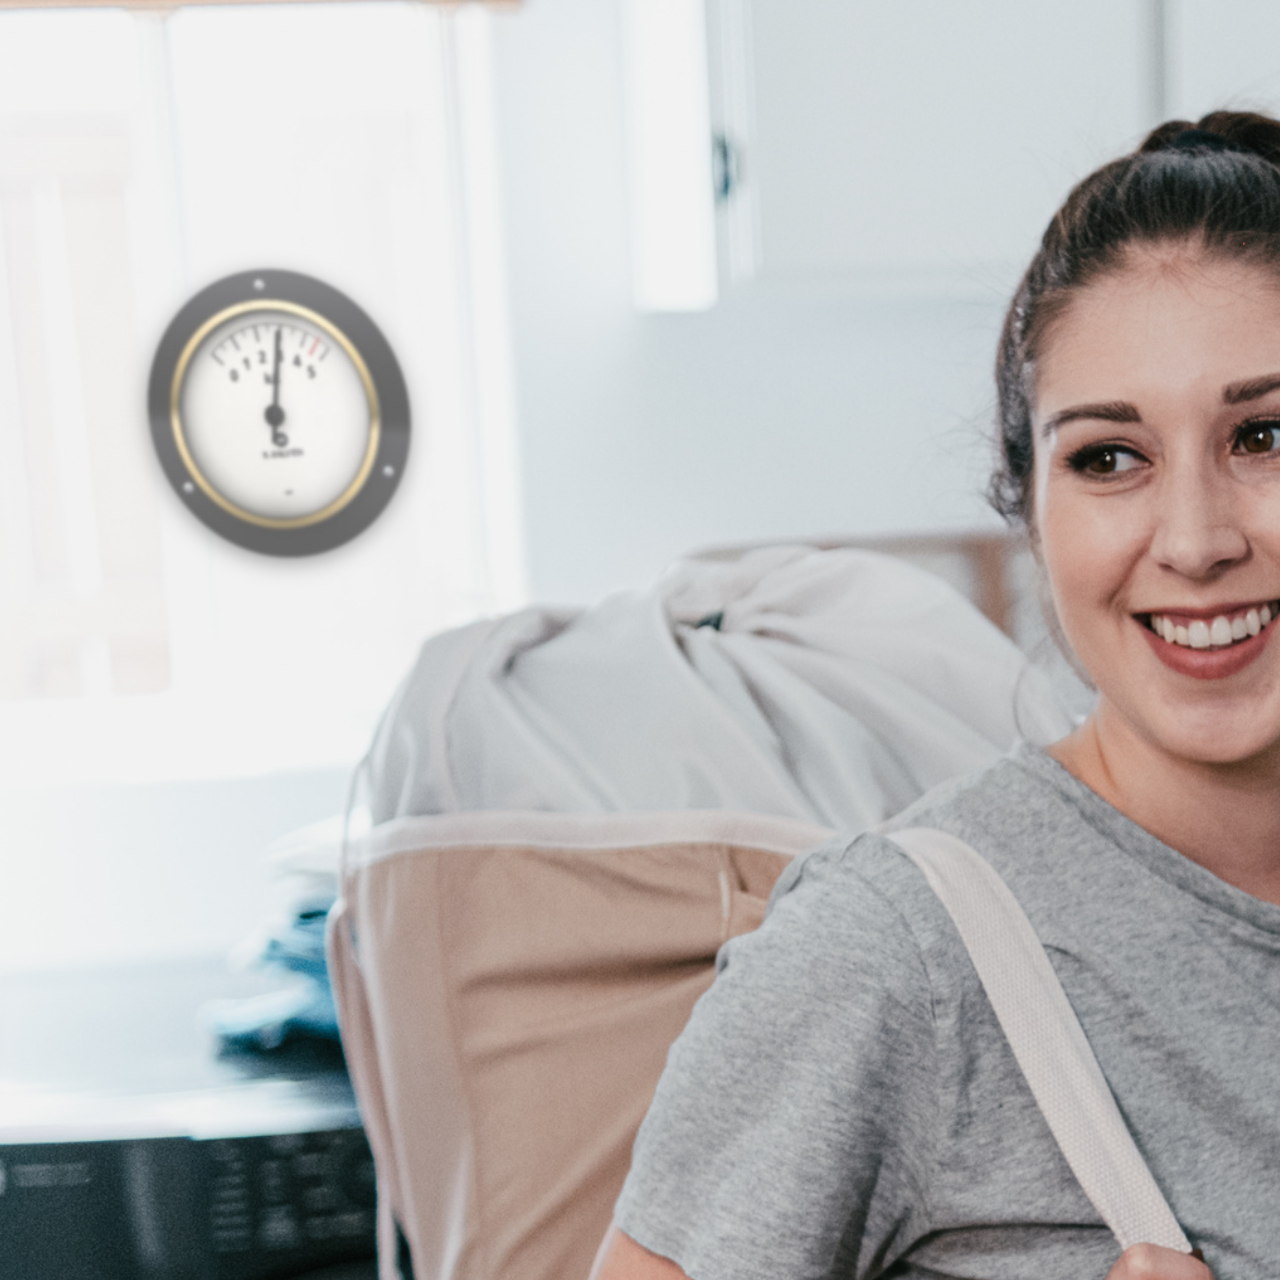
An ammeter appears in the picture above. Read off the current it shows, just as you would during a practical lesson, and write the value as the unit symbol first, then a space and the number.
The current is kA 3
